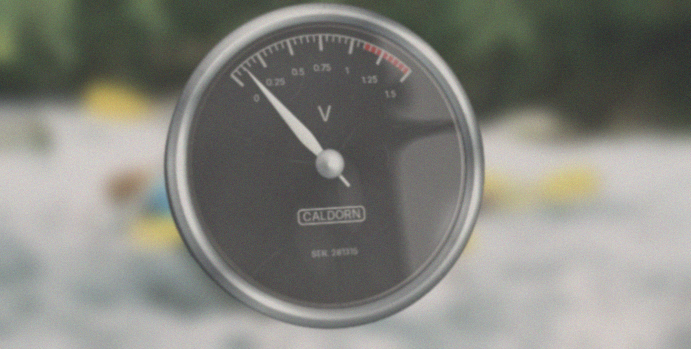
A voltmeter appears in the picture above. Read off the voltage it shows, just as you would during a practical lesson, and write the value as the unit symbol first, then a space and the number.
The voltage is V 0.1
